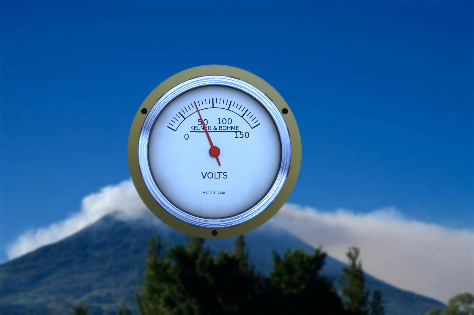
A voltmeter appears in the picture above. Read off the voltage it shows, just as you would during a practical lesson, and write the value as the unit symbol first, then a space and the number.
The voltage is V 50
